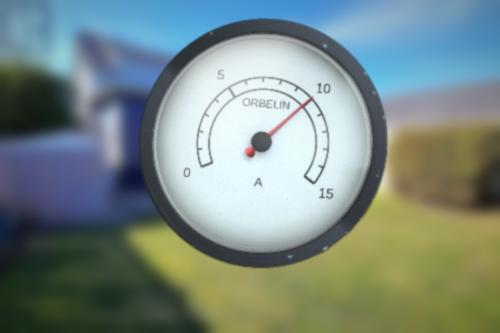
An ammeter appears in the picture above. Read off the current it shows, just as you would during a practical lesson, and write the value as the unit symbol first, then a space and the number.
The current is A 10
